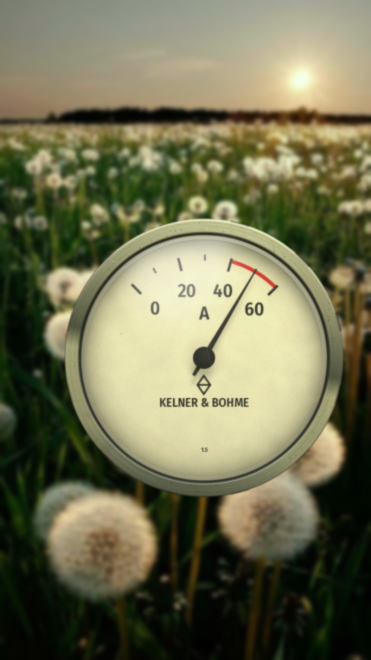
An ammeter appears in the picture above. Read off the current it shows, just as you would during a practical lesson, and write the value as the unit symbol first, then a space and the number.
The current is A 50
